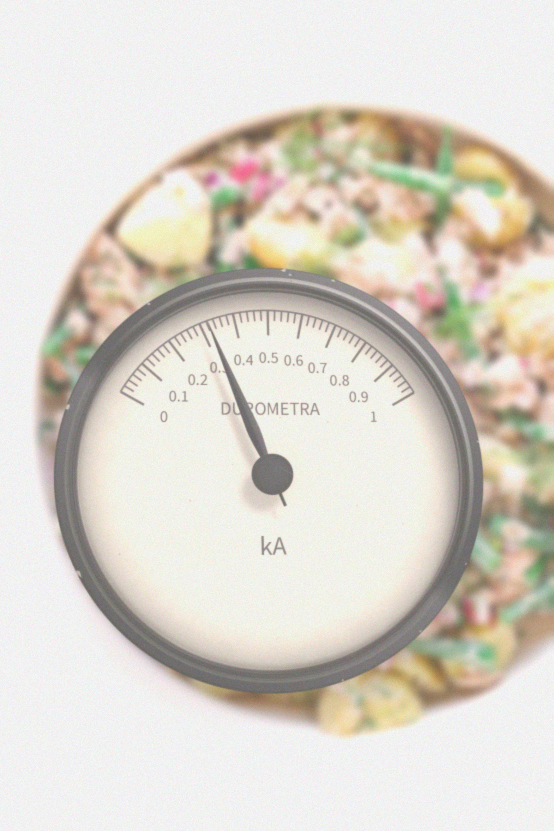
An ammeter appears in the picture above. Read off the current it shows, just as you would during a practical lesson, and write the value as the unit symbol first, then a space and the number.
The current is kA 0.32
